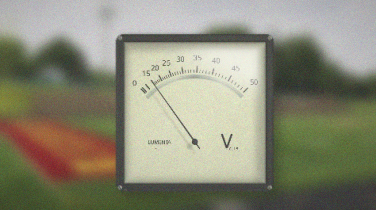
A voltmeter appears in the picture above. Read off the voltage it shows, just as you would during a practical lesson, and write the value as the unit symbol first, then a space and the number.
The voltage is V 15
